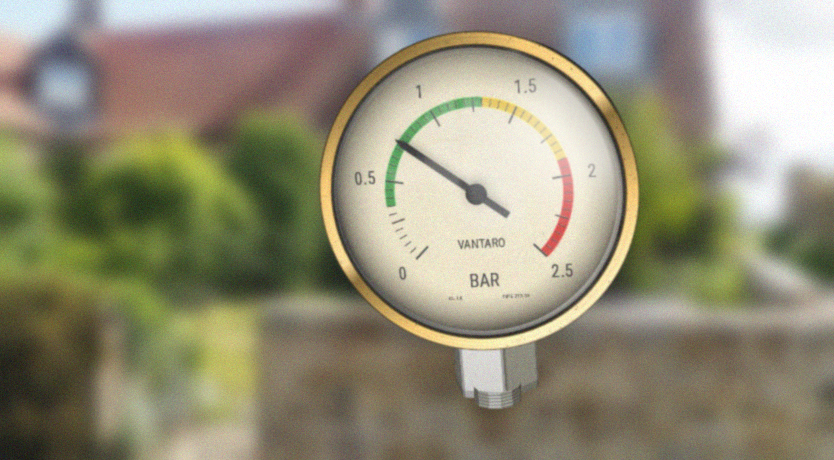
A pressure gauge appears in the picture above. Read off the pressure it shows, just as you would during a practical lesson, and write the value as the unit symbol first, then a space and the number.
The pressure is bar 0.75
